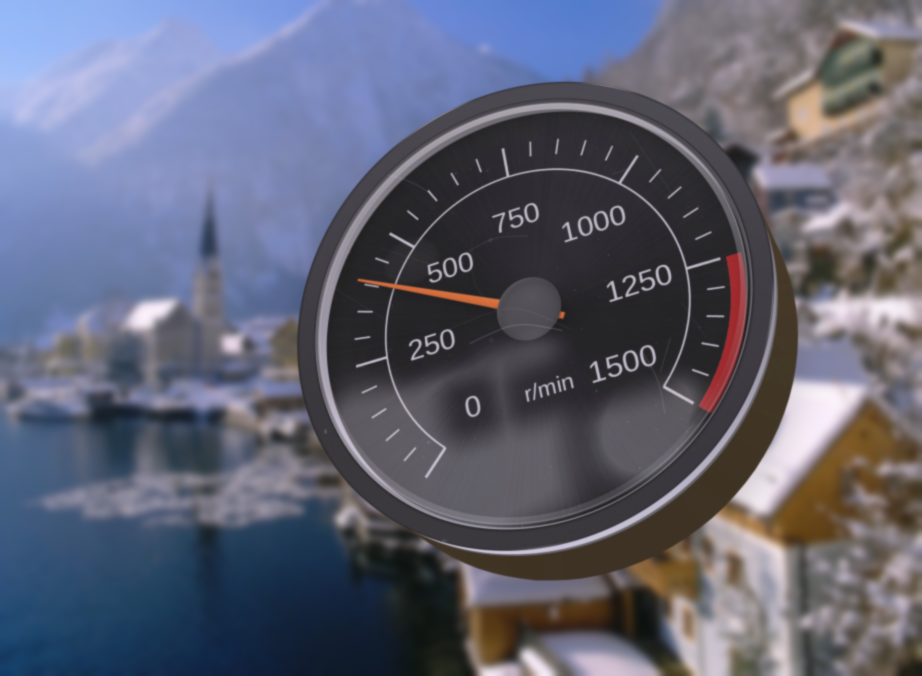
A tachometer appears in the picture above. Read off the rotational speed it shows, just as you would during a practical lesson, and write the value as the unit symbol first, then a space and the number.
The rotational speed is rpm 400
